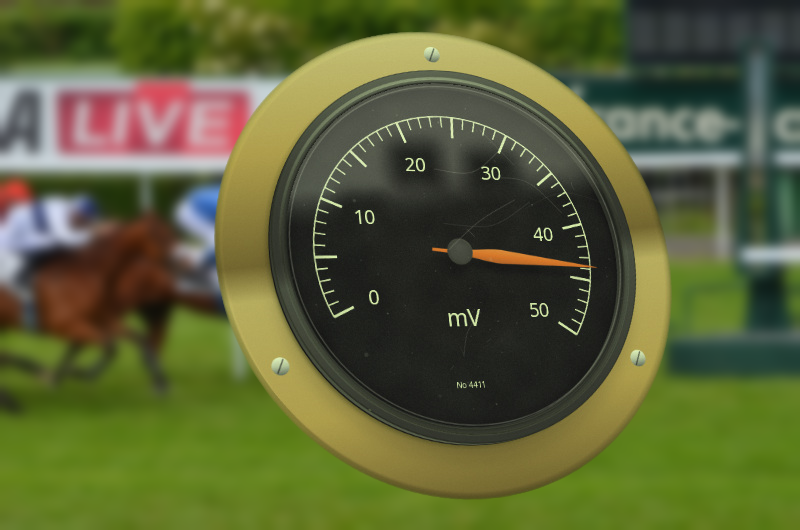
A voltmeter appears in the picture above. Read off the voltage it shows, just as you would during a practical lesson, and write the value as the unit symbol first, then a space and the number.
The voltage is mV 44
